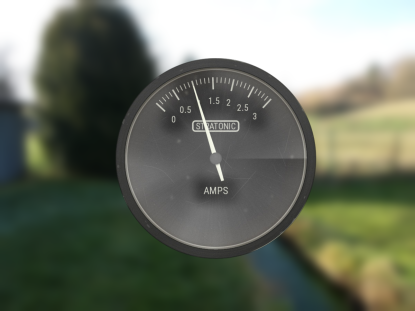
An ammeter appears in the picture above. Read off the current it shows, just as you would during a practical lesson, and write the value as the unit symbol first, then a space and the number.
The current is A 1
